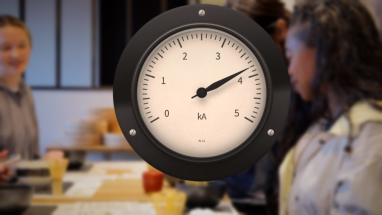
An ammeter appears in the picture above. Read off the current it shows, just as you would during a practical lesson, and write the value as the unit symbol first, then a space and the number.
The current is kA 3.8
